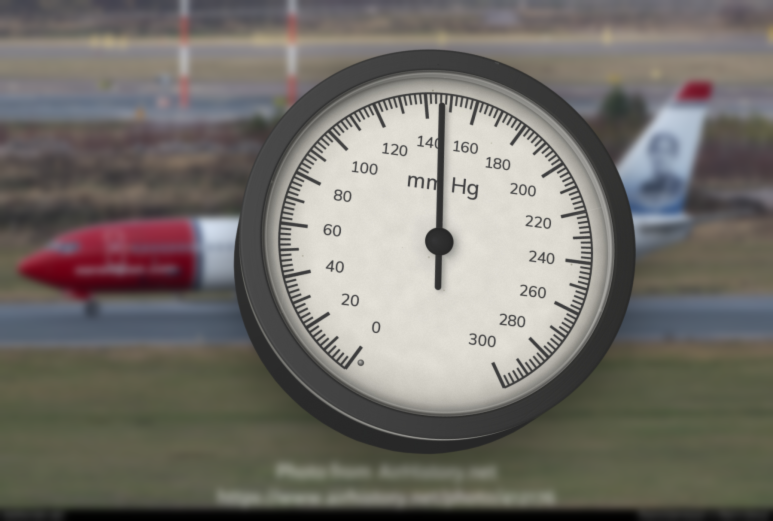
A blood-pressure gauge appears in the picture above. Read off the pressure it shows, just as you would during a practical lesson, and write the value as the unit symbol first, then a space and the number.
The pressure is mmHg 146
